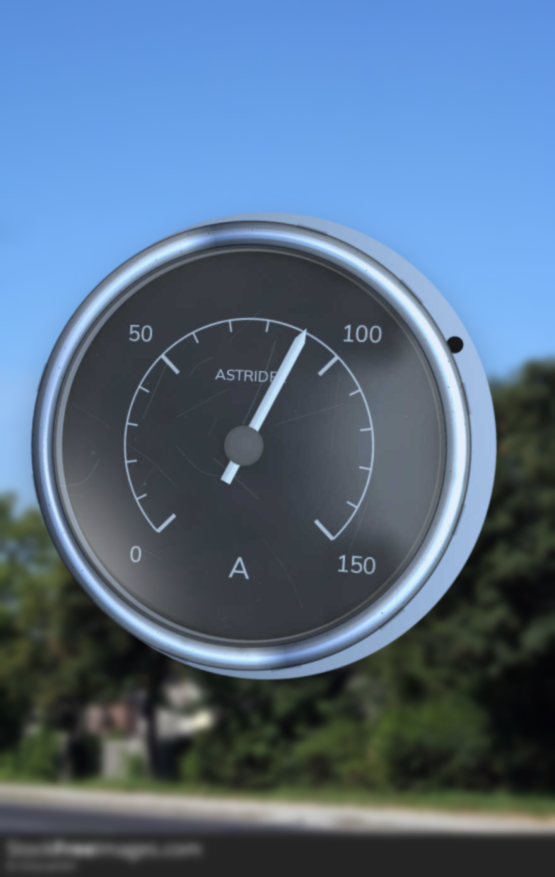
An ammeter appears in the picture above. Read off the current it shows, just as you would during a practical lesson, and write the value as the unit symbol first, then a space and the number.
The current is A 90
